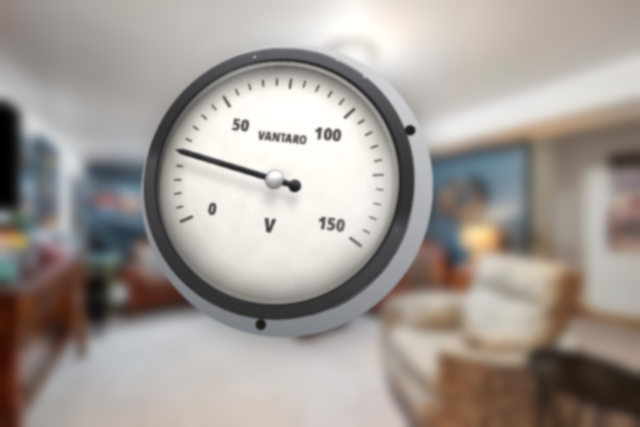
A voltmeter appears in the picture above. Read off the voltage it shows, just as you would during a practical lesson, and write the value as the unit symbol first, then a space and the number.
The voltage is V 25
